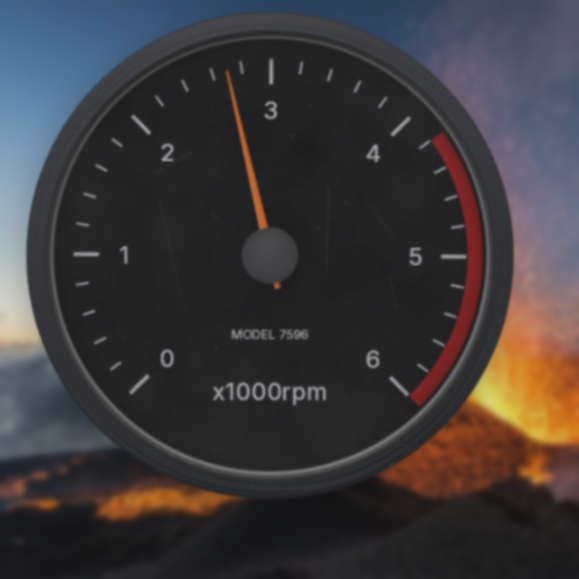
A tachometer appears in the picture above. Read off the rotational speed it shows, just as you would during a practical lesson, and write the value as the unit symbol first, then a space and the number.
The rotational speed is rpm 2700
